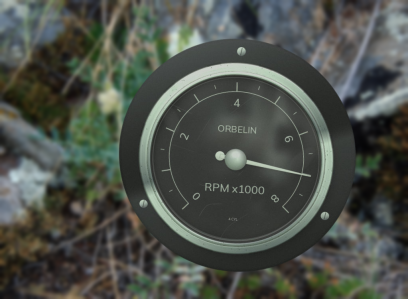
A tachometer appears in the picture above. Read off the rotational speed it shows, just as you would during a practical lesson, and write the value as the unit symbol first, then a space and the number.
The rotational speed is rpm 7000
